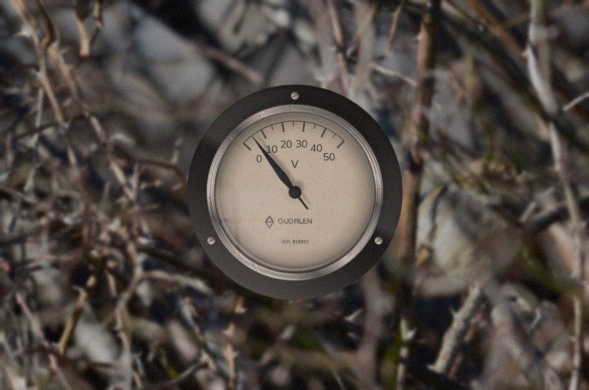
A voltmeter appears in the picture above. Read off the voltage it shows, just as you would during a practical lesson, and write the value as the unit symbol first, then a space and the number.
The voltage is V 5
